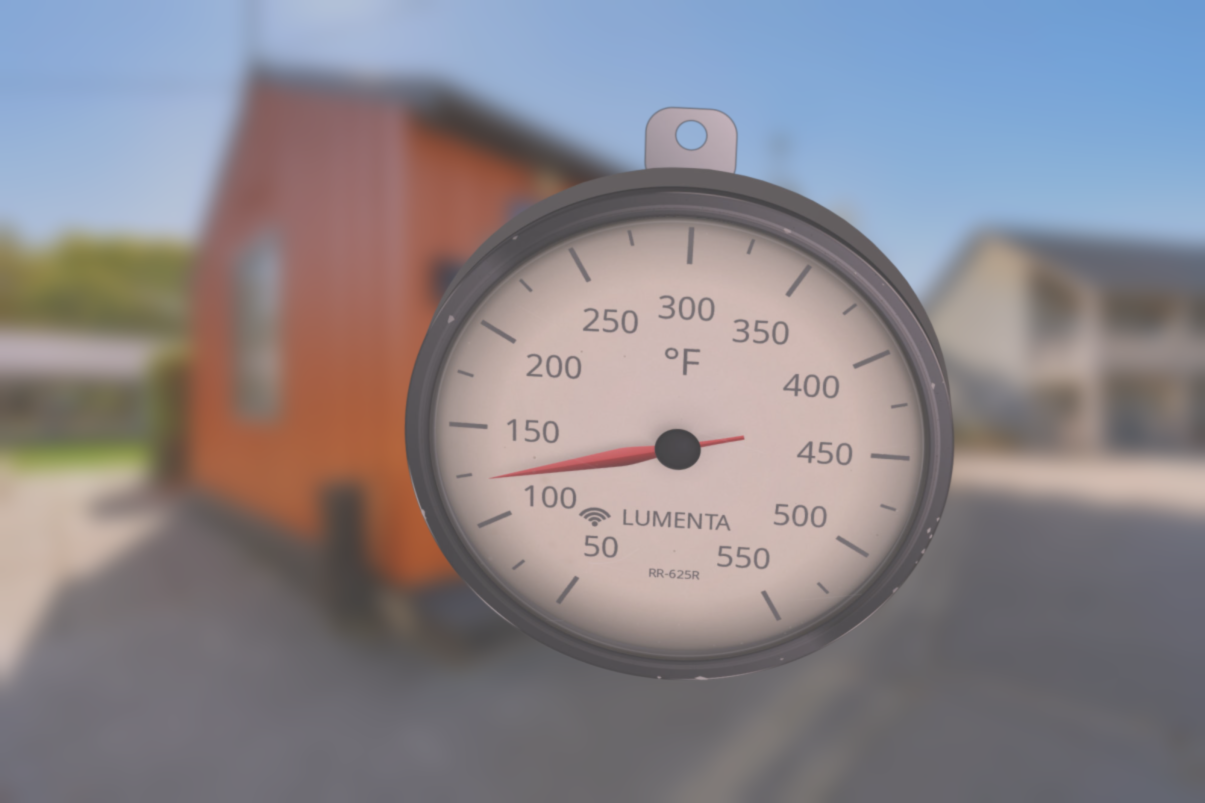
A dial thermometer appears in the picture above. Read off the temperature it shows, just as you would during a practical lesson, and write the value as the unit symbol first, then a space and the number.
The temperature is °F 125
